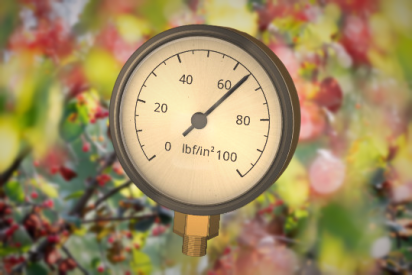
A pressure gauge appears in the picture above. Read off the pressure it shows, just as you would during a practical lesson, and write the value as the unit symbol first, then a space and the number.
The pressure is psi 65
